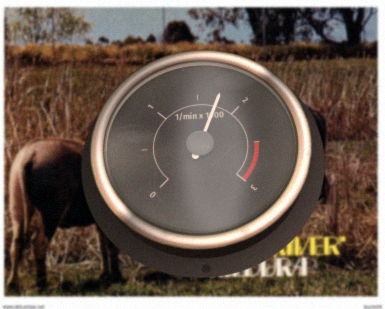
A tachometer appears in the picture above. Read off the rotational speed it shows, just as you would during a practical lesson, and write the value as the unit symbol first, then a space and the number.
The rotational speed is rpm 1750
